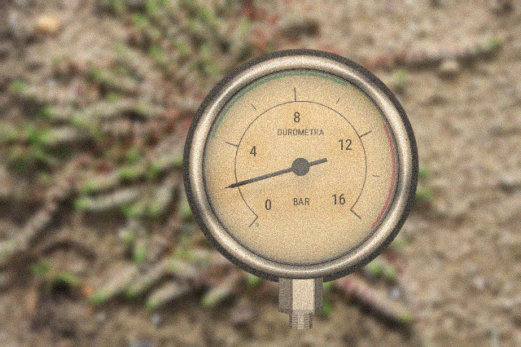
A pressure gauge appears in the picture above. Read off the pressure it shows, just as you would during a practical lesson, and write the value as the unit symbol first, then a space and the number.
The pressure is bar 2
